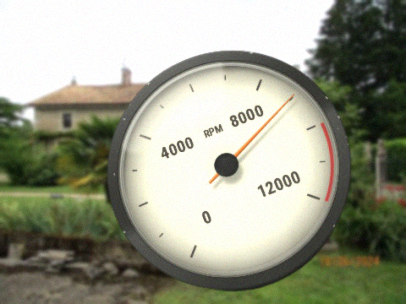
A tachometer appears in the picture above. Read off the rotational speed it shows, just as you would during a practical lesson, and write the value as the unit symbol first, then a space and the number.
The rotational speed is rpm 9000
